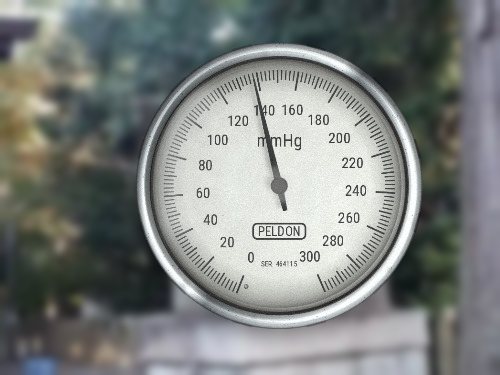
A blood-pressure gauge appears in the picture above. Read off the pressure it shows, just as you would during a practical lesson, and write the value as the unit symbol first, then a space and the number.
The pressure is mmHg 138
